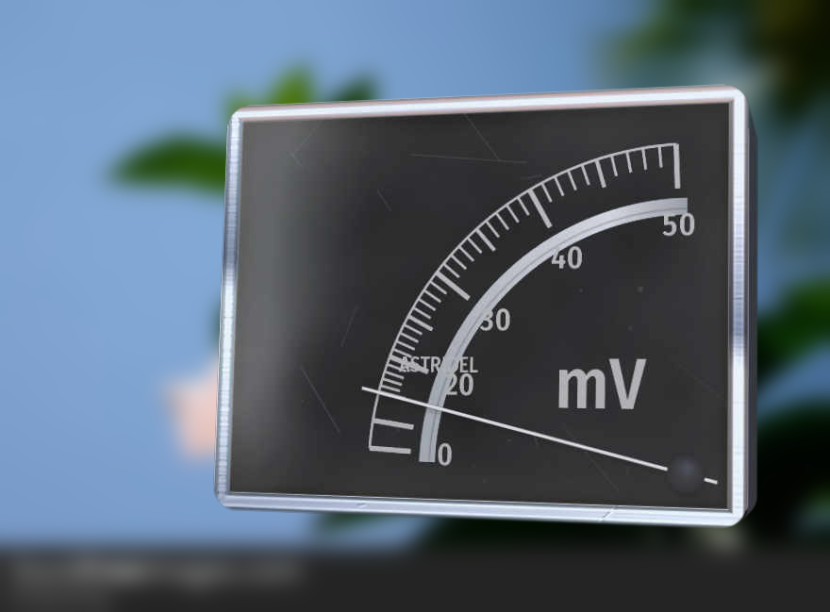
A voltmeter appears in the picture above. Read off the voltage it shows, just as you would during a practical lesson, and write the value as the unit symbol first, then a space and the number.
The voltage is mV 15
